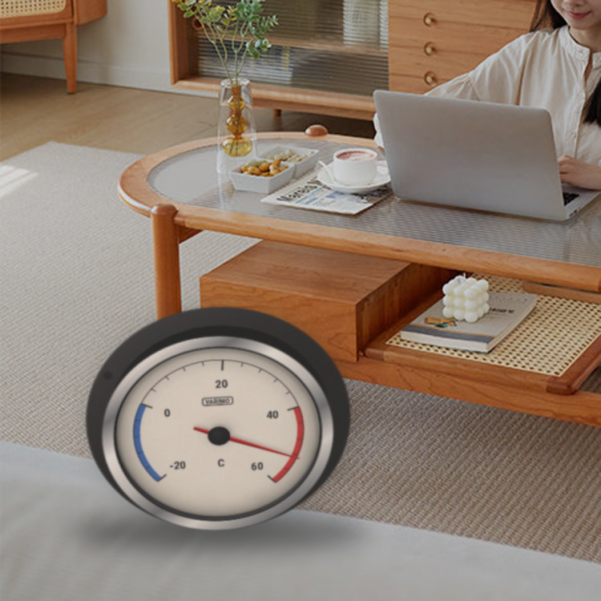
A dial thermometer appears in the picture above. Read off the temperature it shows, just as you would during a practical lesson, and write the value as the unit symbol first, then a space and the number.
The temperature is °C 52
